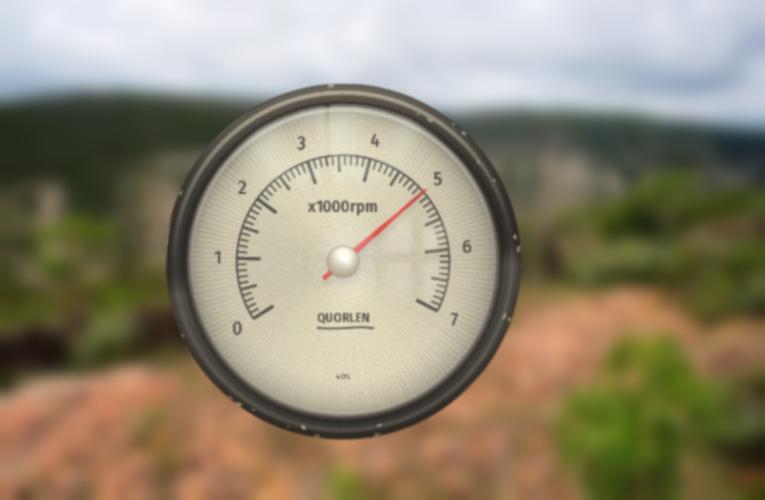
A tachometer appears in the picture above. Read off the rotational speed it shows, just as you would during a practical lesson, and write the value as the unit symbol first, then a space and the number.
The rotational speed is rpm 5000
